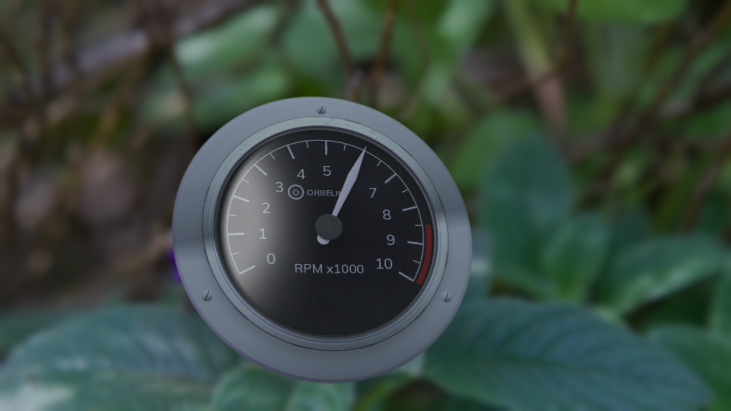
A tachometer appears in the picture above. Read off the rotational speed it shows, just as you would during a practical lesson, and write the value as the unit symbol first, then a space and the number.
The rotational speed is rpm 6000
